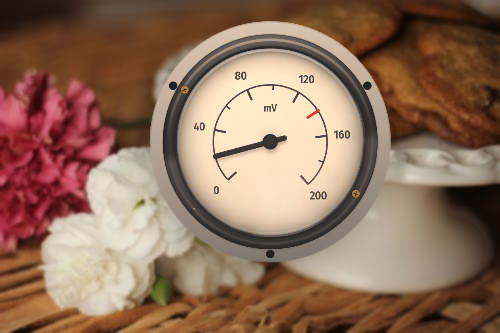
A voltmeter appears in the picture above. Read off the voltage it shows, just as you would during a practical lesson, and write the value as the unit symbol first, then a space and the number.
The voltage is mV 20
